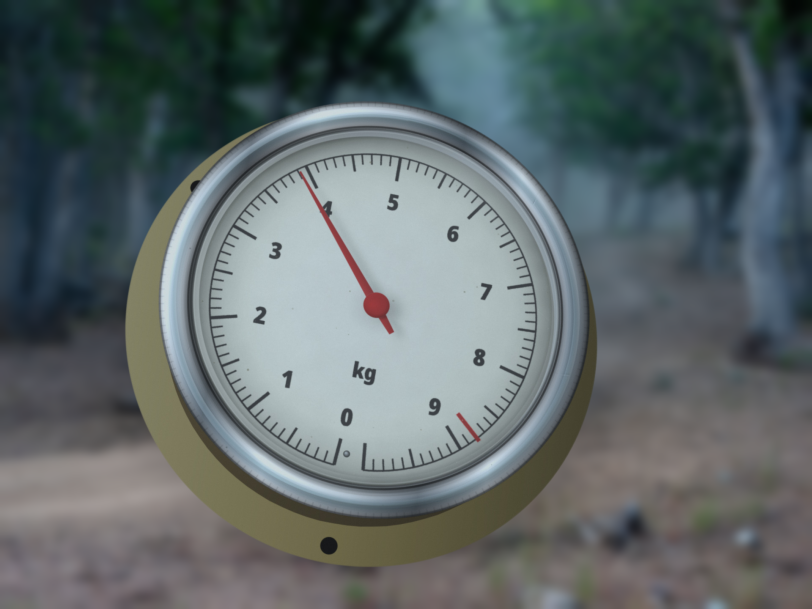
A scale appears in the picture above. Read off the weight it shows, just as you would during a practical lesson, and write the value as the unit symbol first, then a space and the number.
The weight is kg 3.9
